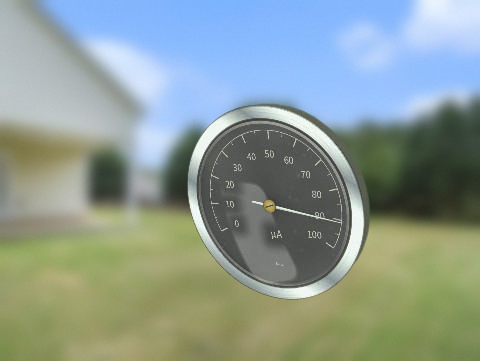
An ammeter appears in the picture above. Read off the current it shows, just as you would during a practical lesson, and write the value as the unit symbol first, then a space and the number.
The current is µA 90
